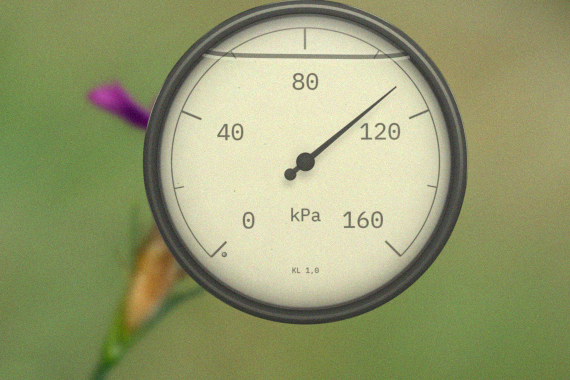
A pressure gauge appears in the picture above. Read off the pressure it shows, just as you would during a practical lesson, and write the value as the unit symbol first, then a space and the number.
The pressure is kPa 110
